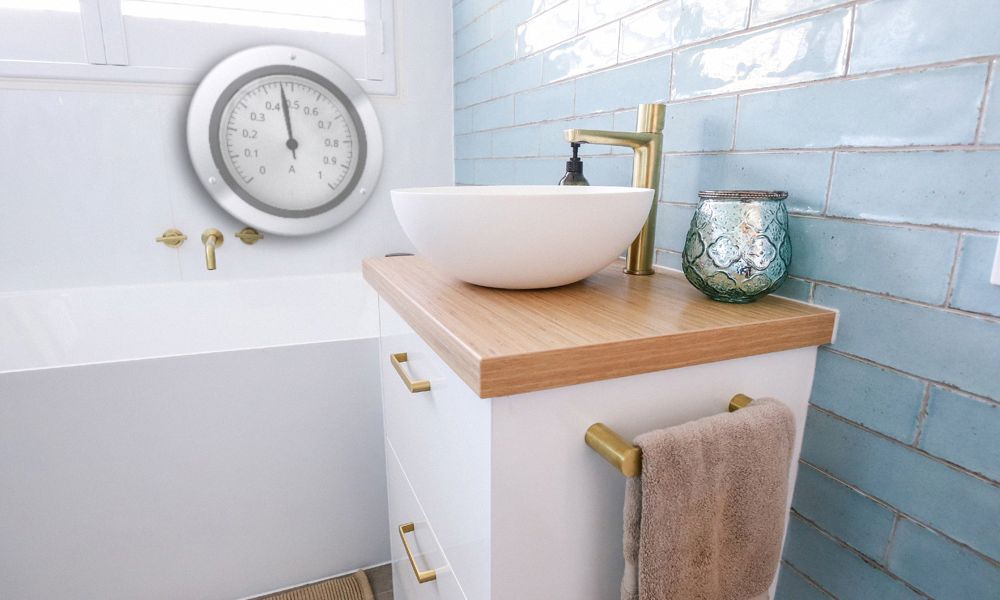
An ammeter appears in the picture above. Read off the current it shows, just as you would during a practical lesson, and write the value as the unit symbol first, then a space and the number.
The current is A 0.46
